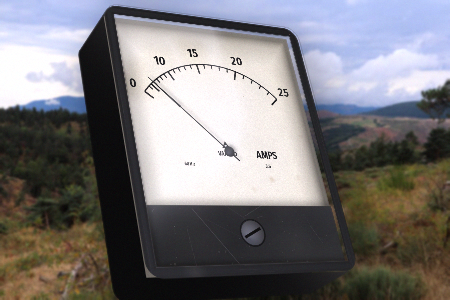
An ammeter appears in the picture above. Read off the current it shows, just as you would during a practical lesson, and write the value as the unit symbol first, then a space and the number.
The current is A 5
